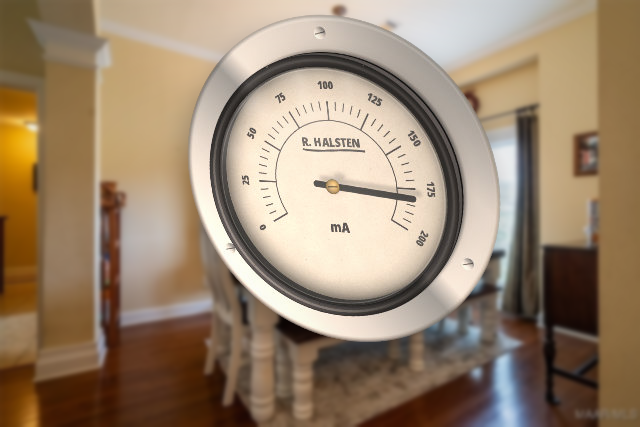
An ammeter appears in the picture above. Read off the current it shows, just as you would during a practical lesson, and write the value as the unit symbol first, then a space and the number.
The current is mA 180
